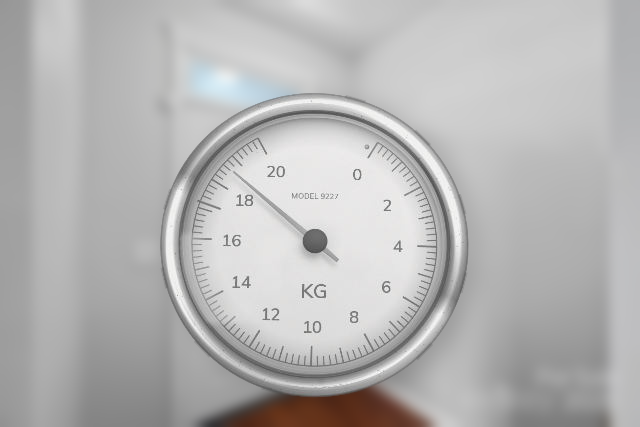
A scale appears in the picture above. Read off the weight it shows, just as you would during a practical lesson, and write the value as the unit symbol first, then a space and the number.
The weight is kg 18.6
